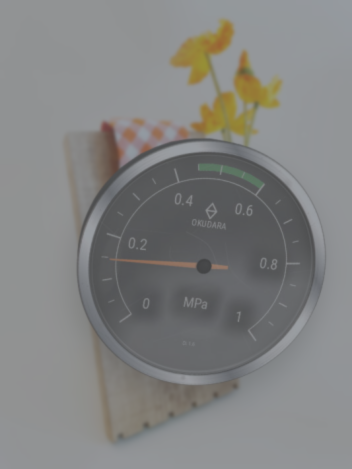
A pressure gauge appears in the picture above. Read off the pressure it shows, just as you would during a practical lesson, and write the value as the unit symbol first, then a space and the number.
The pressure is MPa 0.15
